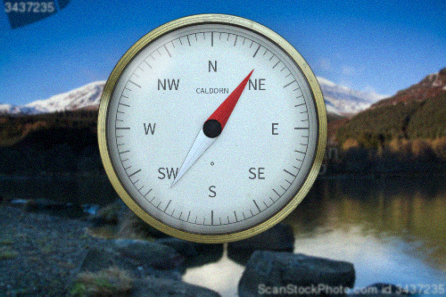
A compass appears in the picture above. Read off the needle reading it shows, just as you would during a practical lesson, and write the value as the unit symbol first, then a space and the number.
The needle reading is ° 35
